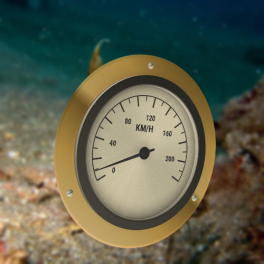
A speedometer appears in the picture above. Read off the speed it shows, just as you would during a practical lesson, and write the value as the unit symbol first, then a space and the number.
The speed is km/h 10
